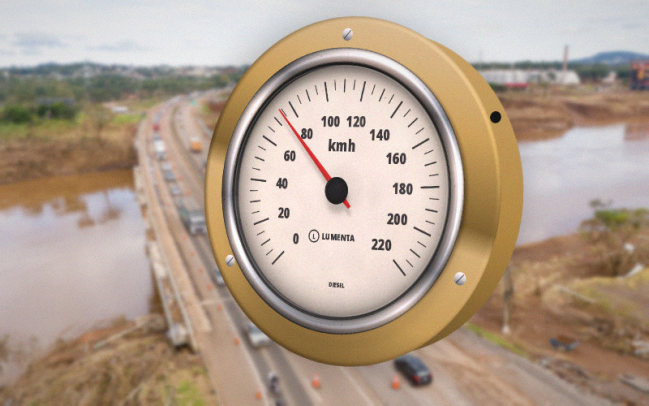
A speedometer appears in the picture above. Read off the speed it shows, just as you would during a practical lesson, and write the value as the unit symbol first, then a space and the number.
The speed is km/h 75
